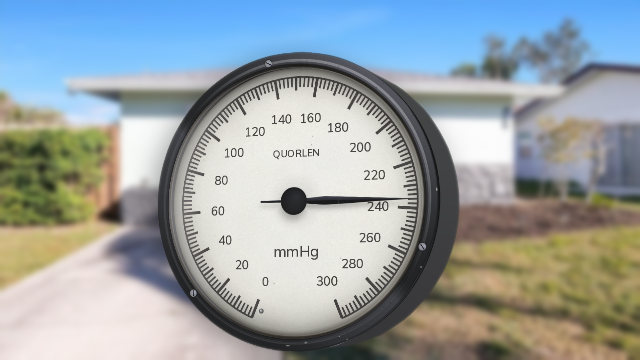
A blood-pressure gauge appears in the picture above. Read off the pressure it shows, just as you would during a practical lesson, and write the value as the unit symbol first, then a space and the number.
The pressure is mmHg 236
